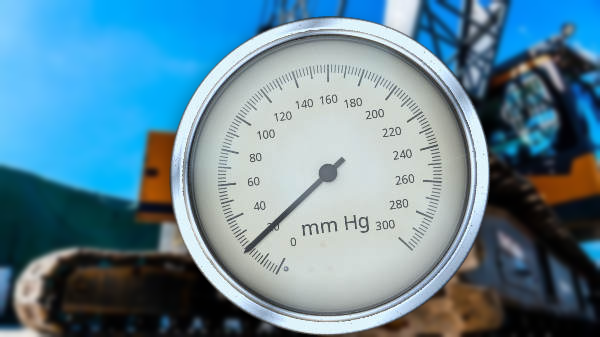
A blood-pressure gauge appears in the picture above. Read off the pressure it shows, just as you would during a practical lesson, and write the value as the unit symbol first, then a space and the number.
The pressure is mmHg 20
